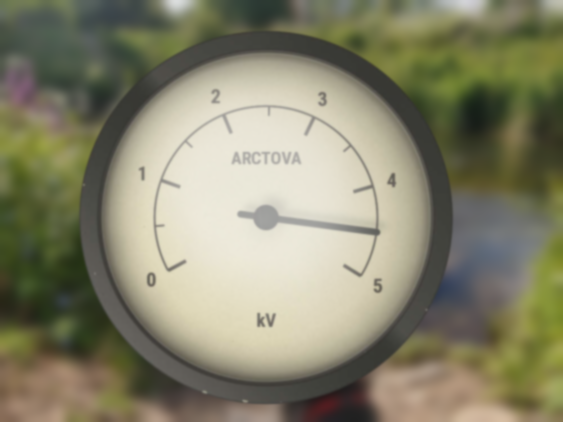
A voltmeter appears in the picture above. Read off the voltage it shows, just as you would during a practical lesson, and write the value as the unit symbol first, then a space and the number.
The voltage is kV 4.5
